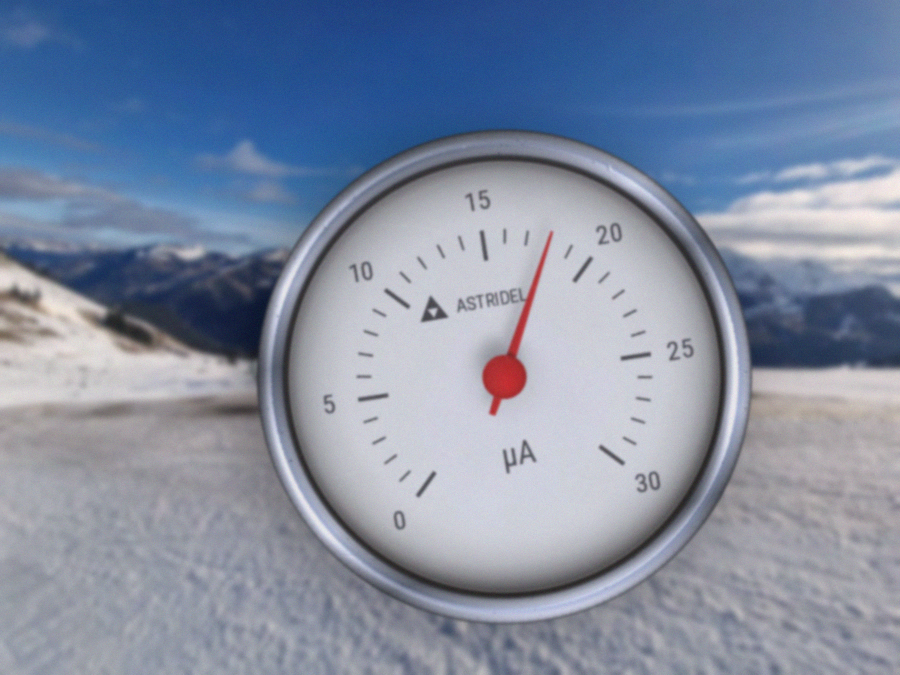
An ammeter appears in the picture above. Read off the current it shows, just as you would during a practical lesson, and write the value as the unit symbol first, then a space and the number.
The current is µA 18
